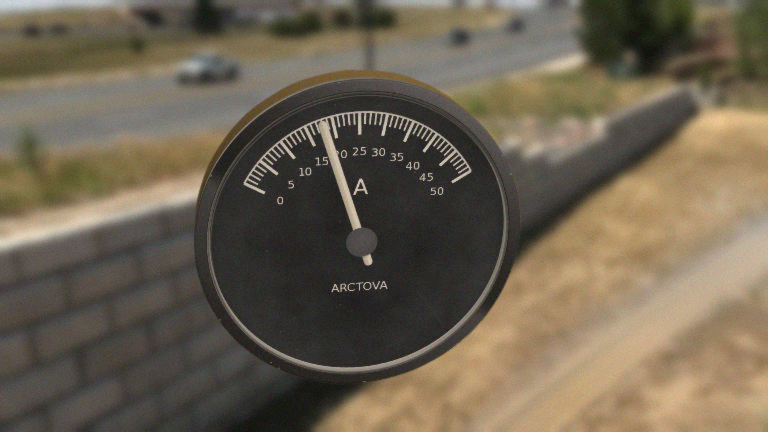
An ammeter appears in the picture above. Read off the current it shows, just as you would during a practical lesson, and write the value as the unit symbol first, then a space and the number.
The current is A 18
